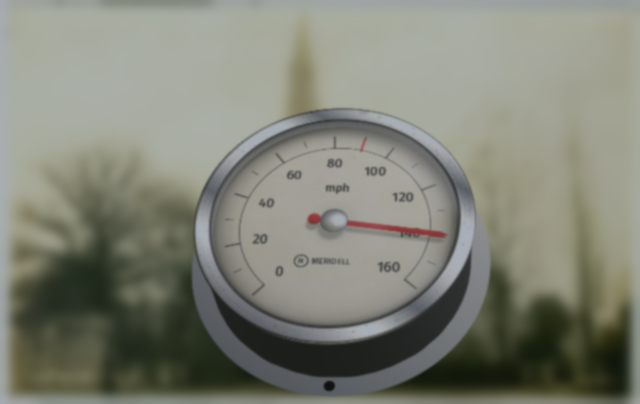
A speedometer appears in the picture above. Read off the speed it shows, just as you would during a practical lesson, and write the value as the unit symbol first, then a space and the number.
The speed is mph 140
